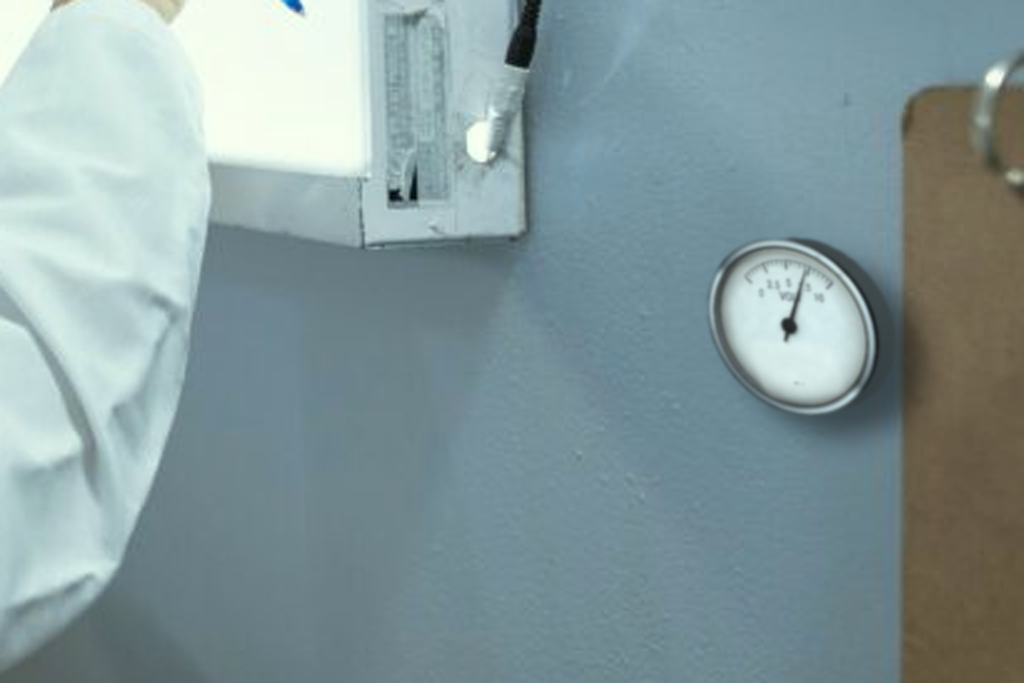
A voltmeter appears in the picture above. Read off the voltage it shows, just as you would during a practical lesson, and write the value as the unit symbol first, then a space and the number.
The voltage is V 7.5
